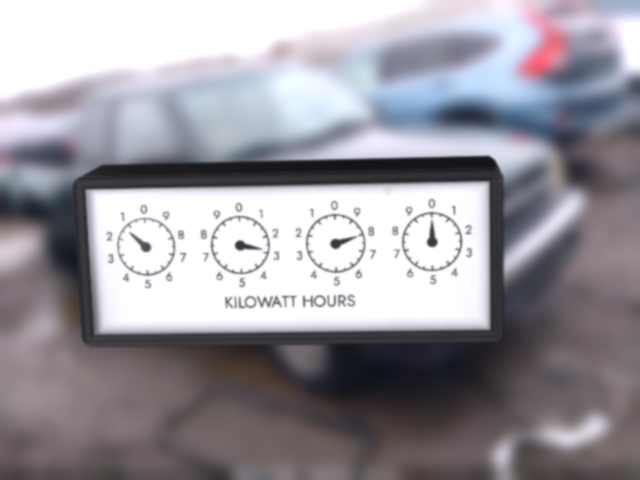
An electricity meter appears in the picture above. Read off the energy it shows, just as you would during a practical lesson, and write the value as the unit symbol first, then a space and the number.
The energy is kWh 1280
